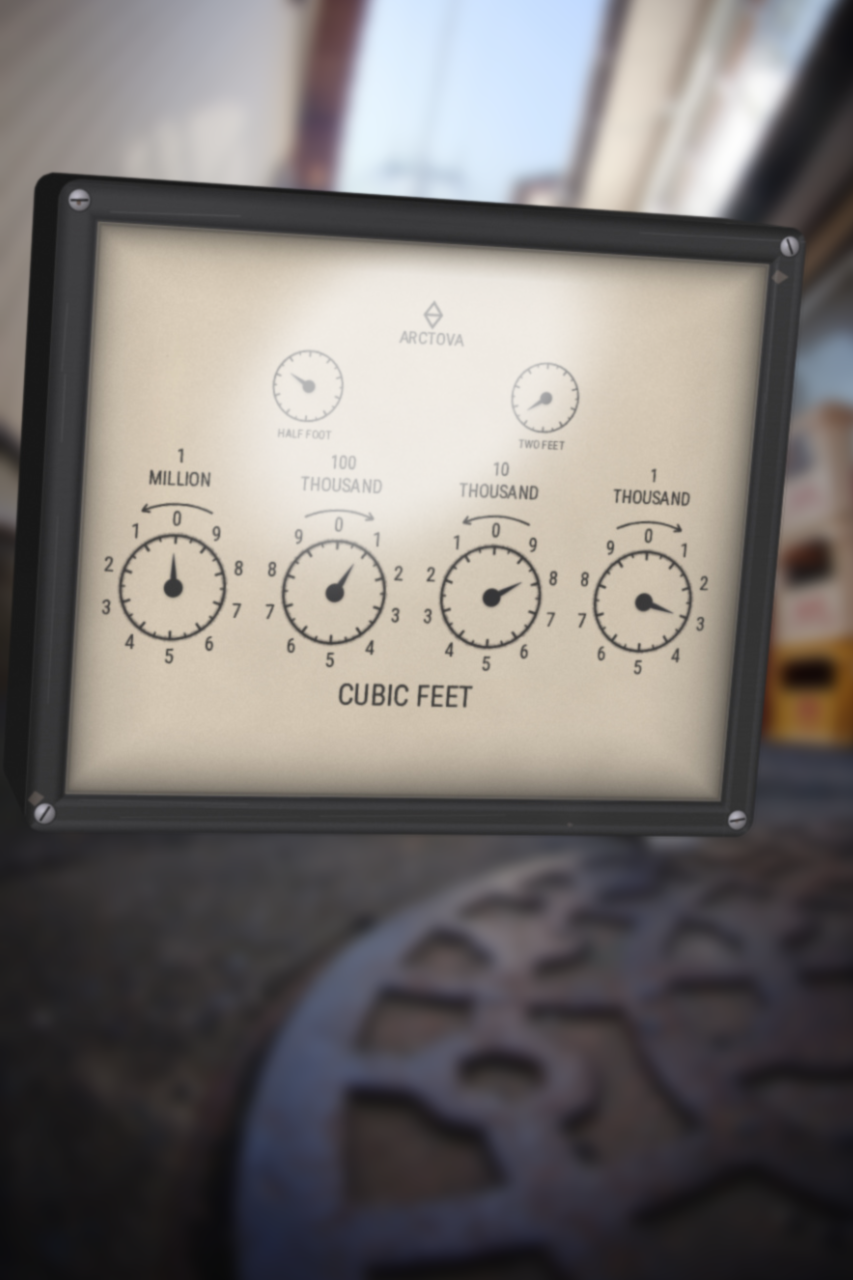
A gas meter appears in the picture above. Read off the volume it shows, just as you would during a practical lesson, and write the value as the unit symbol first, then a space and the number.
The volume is ft³ 8300
